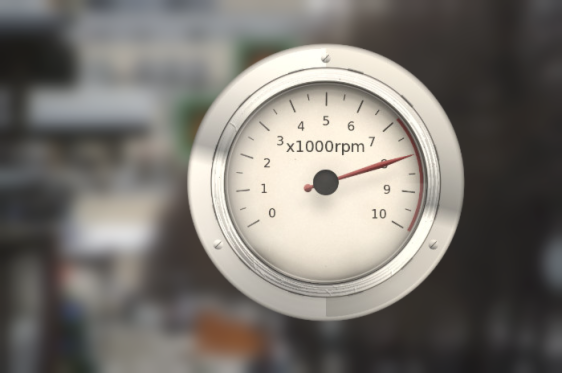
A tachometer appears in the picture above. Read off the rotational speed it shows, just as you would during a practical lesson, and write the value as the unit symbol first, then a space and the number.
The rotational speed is rpm 8000
